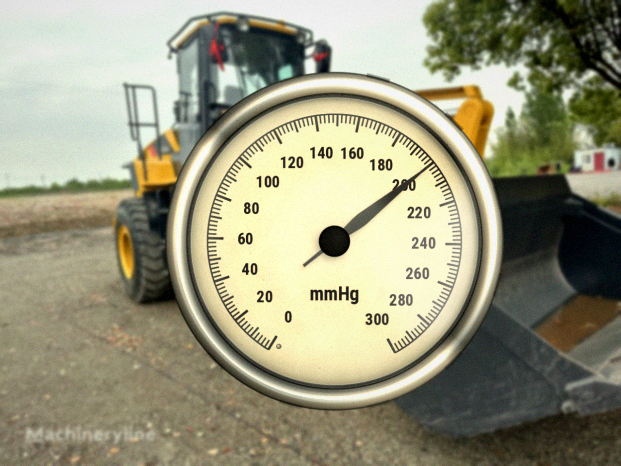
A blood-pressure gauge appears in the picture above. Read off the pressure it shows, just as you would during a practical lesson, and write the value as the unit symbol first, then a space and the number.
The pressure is mmHg 200
